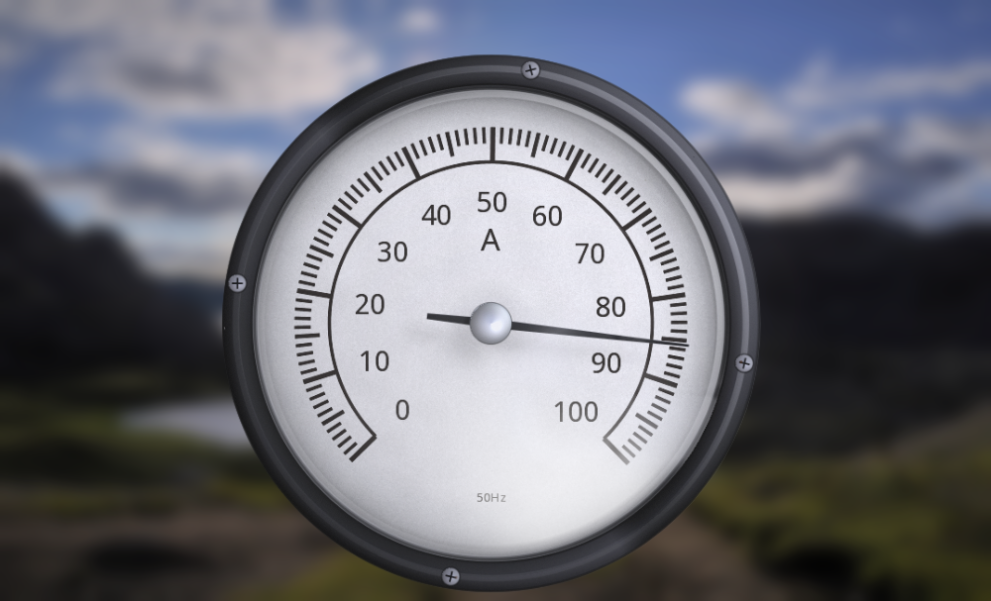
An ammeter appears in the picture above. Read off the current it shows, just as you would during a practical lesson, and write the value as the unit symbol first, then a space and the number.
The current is A 85.5
